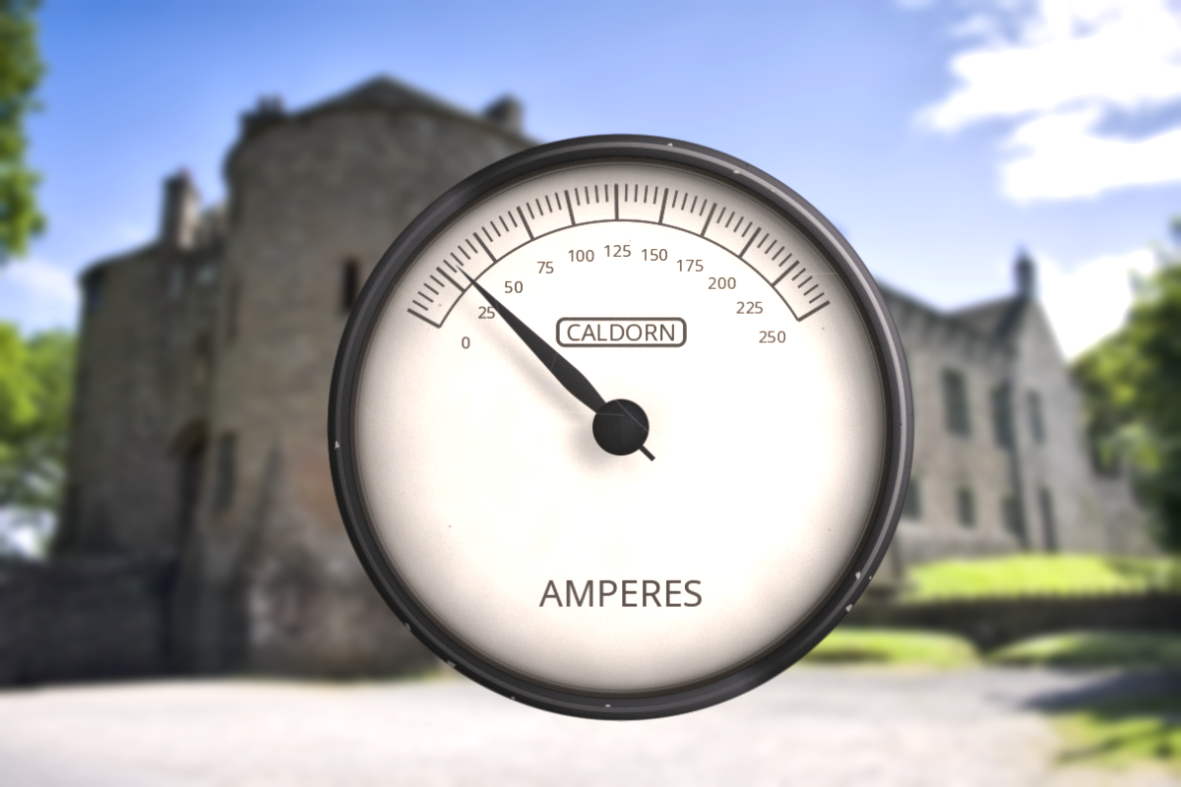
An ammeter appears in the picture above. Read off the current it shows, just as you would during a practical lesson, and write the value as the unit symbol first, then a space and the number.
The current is A 32.5
